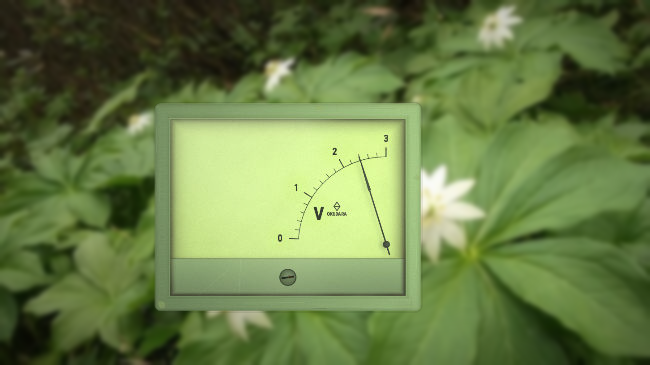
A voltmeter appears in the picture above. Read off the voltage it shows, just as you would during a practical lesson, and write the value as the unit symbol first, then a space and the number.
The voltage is V 2.4
